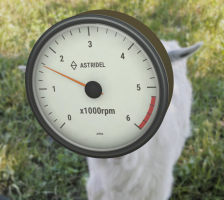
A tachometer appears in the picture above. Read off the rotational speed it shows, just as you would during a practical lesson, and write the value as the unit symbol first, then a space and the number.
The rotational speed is rpm 1600
